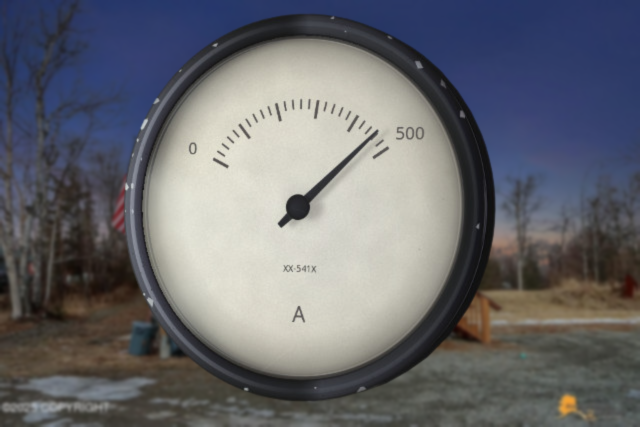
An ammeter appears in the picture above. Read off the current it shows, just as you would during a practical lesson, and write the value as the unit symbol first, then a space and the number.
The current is A 460
